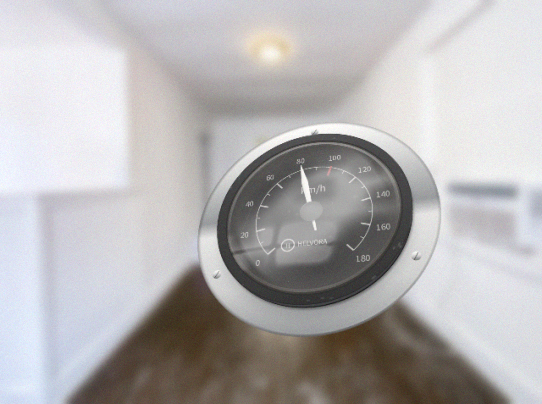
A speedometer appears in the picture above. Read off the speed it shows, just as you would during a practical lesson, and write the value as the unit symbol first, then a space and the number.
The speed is km/h 80
